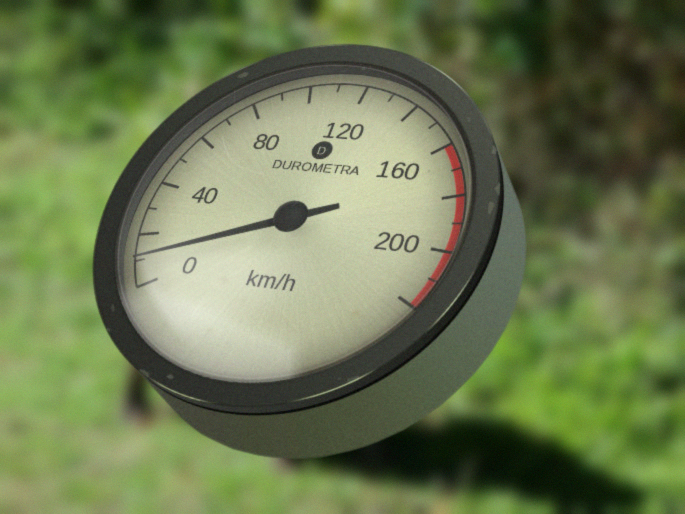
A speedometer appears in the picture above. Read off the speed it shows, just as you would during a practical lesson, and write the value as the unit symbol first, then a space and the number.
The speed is km/h 10
